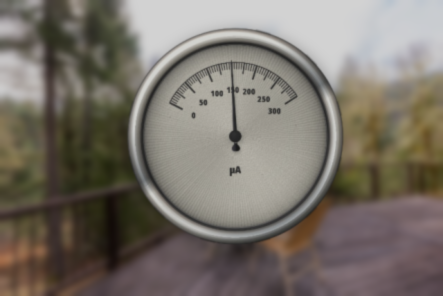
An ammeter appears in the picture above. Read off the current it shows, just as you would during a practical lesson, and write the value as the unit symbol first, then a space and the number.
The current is µA 150
